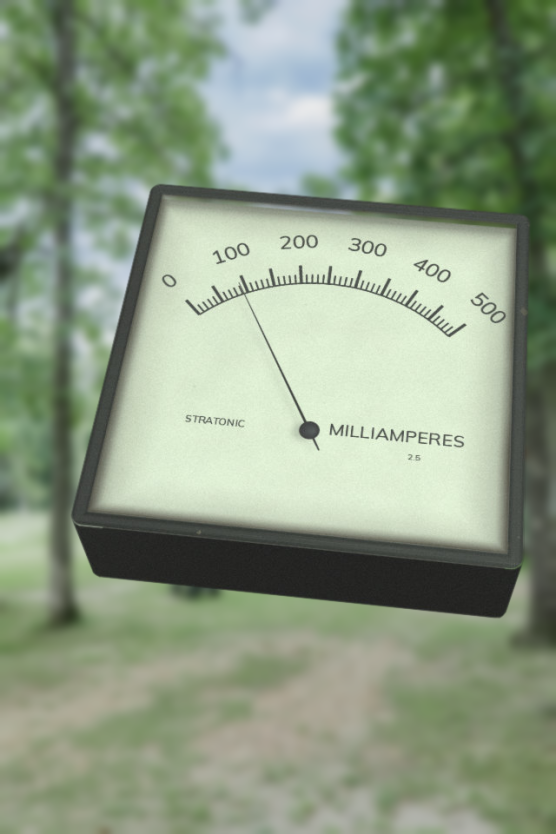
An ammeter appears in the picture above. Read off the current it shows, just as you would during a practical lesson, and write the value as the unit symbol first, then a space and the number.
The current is mA 90
